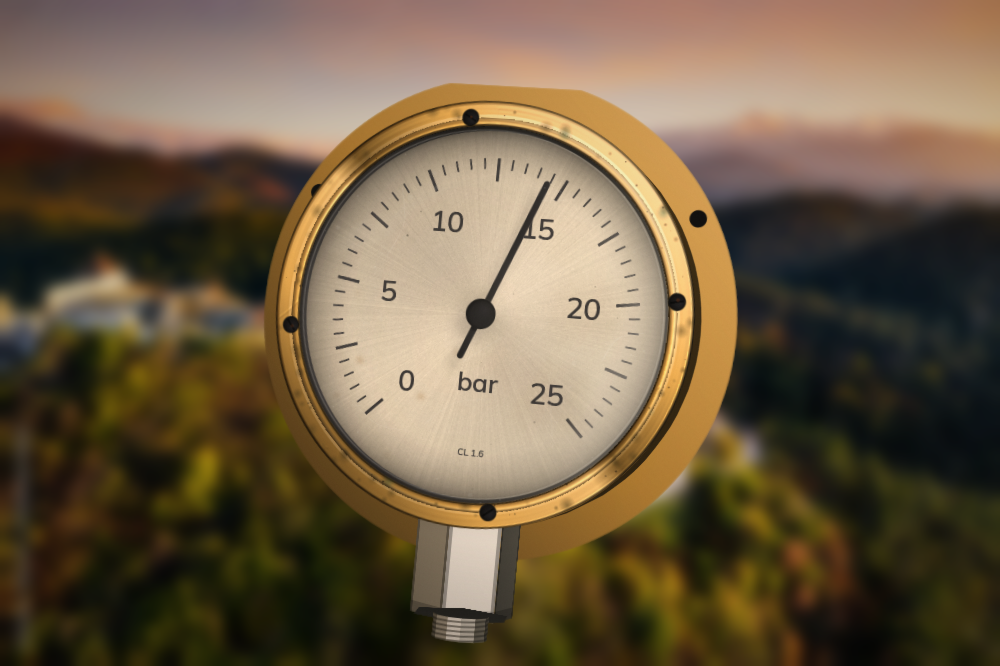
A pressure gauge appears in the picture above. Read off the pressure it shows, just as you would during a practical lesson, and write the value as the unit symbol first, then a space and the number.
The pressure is bar 14.5
